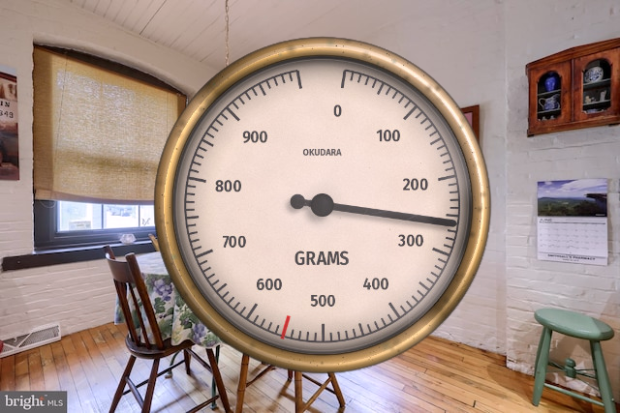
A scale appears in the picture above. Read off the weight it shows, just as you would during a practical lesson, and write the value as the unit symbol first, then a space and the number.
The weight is g 260
